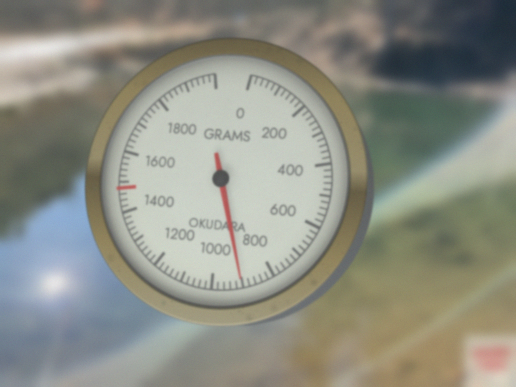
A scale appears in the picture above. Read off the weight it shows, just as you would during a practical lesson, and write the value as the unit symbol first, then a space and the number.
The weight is g 900
